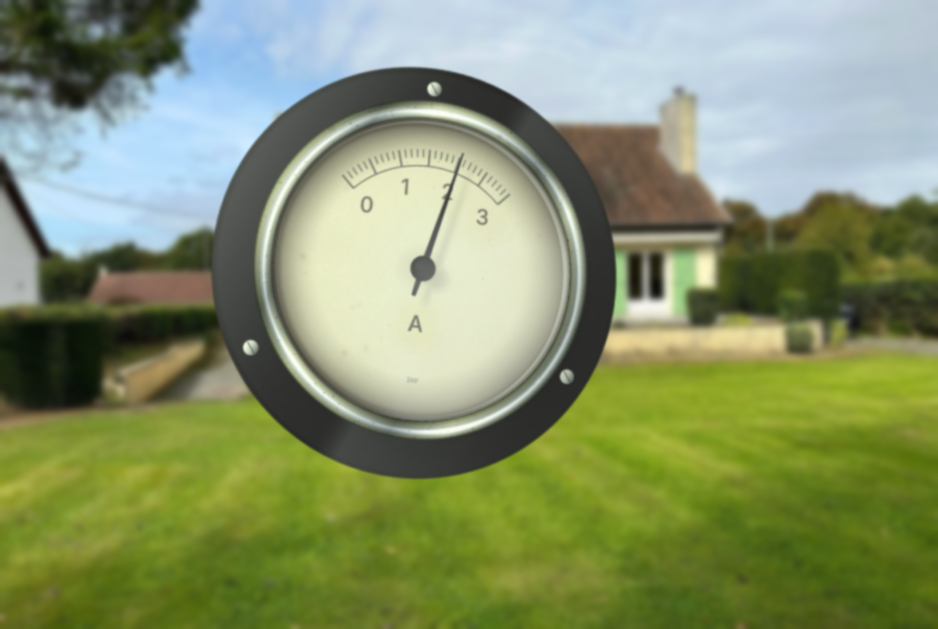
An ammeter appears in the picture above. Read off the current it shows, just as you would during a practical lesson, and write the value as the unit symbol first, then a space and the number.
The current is A 2
